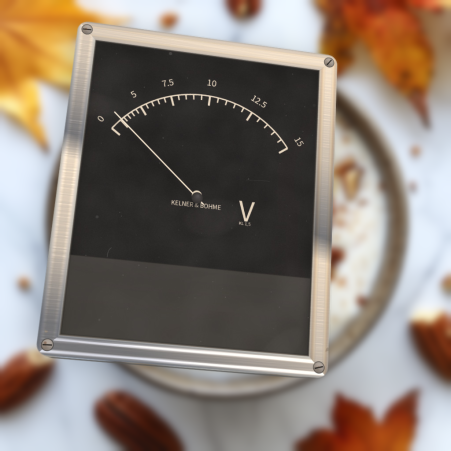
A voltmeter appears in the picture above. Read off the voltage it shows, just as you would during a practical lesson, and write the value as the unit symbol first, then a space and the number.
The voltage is V 2.5
